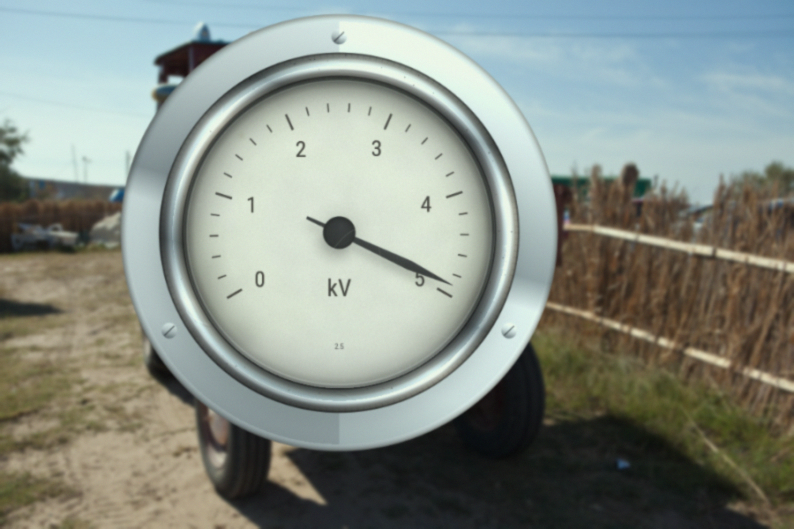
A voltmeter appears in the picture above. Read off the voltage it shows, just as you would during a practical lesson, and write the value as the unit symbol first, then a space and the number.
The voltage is kV 4.9
